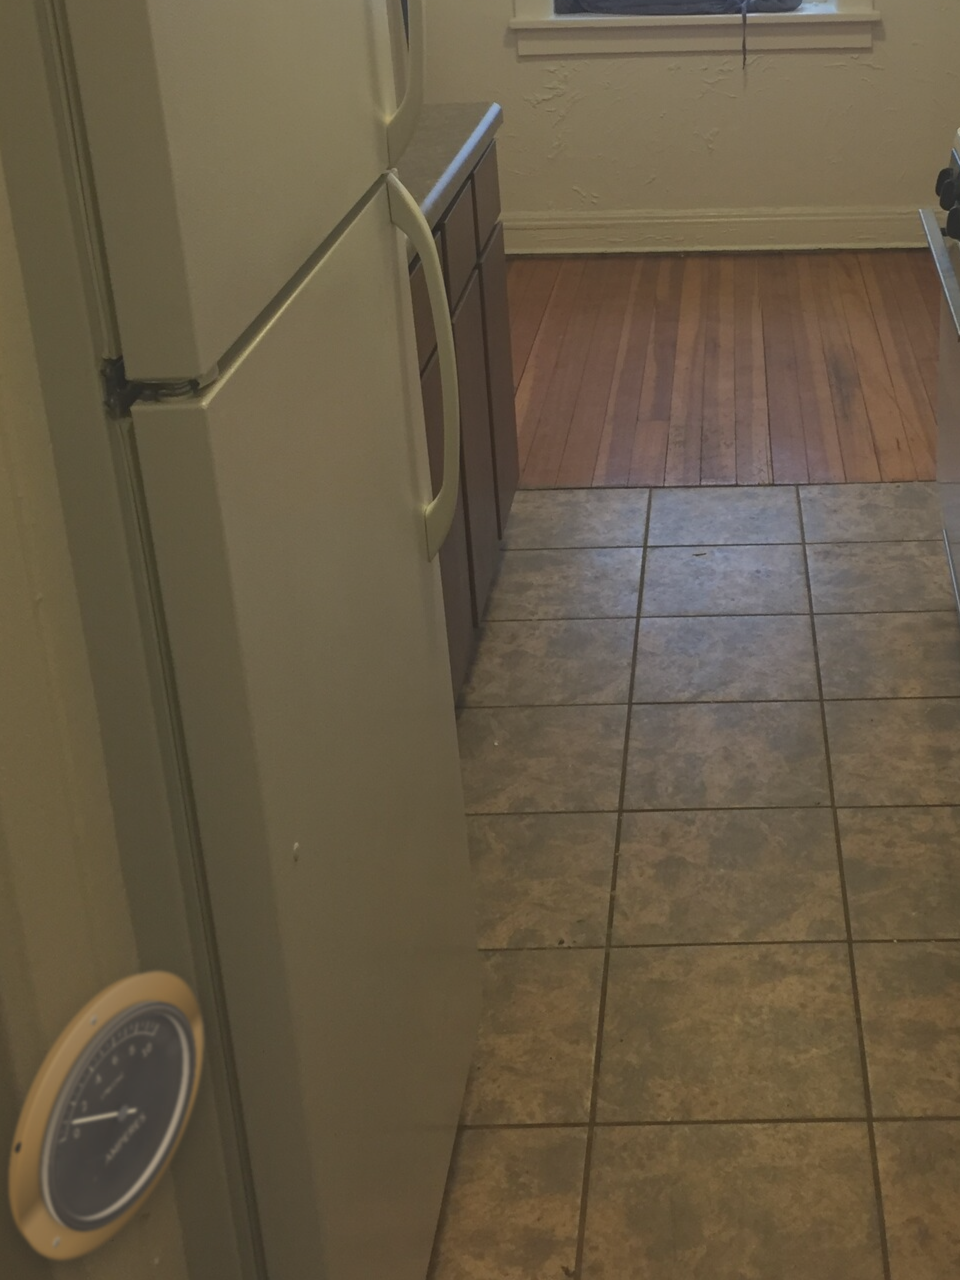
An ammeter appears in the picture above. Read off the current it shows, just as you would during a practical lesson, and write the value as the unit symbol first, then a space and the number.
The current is A 1
